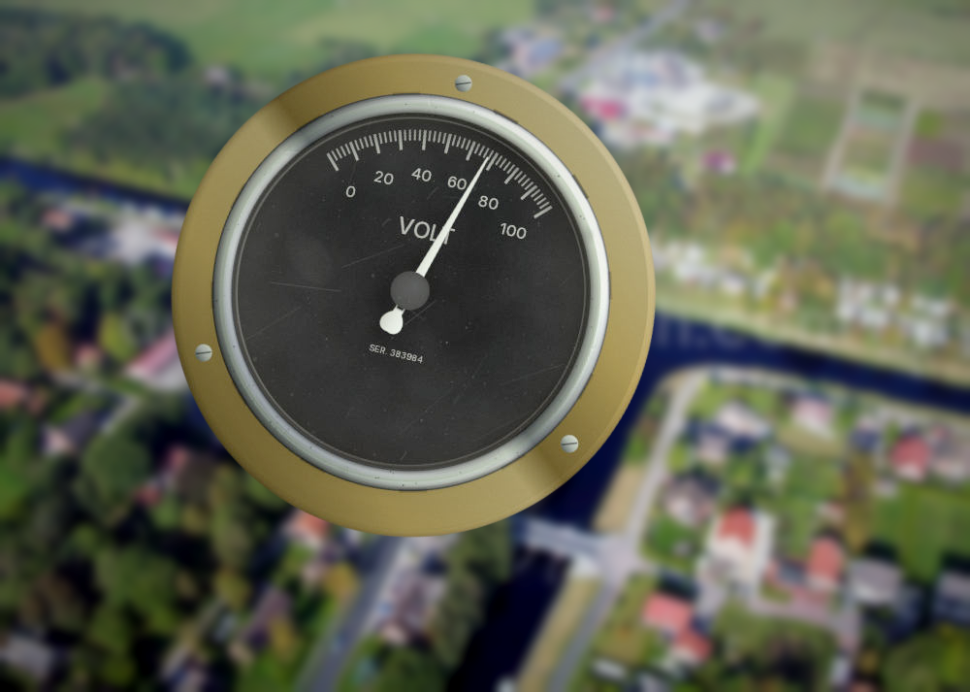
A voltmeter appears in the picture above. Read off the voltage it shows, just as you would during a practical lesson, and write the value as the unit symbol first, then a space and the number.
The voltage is V 68
